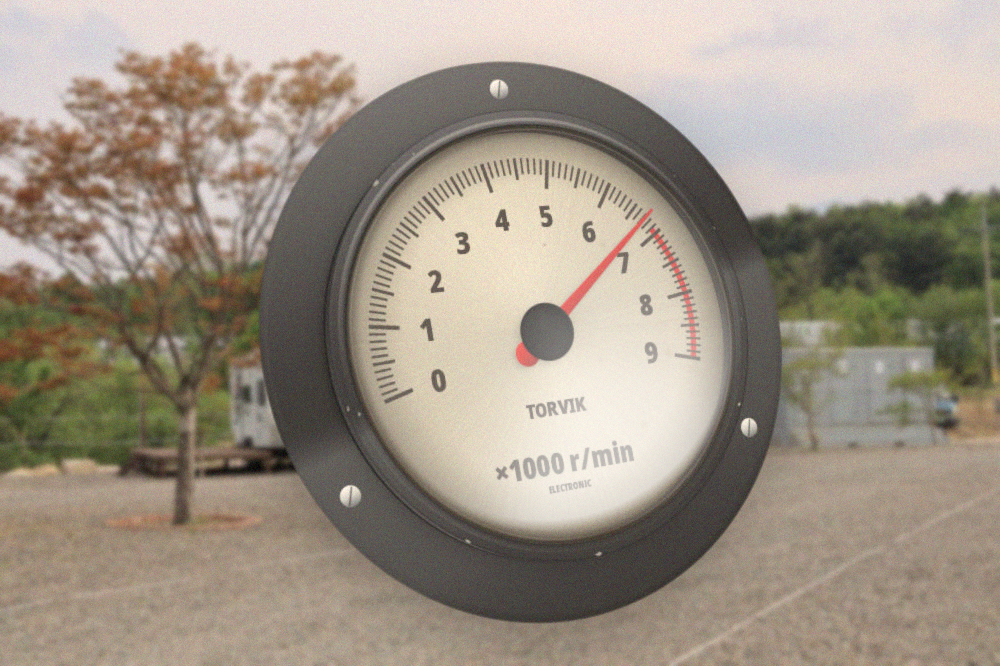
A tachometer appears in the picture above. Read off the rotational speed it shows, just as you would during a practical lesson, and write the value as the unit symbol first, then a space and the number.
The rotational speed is rpm 6700
